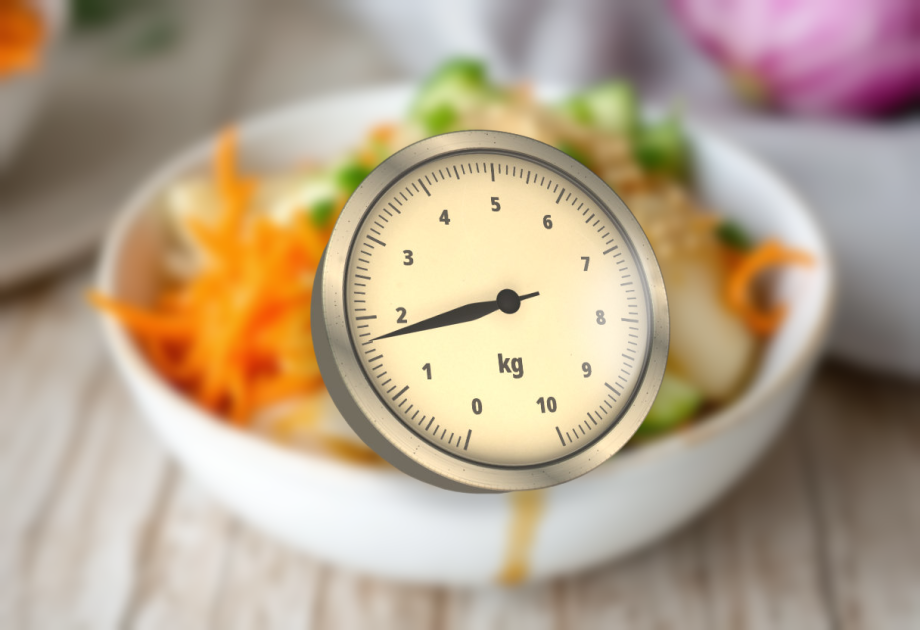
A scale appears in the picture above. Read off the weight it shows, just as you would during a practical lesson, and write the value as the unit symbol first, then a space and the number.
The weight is kg 1.7
